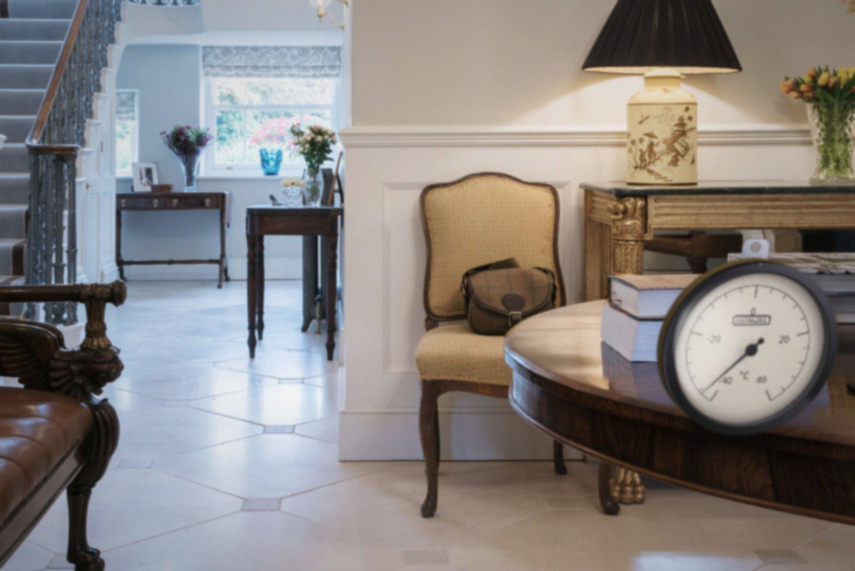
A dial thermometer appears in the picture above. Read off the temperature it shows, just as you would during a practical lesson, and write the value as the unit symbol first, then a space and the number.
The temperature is °C -36
